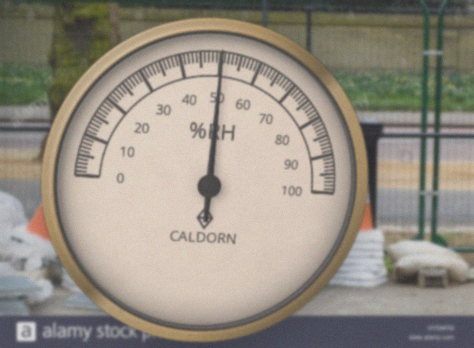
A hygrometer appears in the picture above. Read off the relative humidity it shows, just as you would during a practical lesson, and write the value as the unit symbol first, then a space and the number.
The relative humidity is % 50
